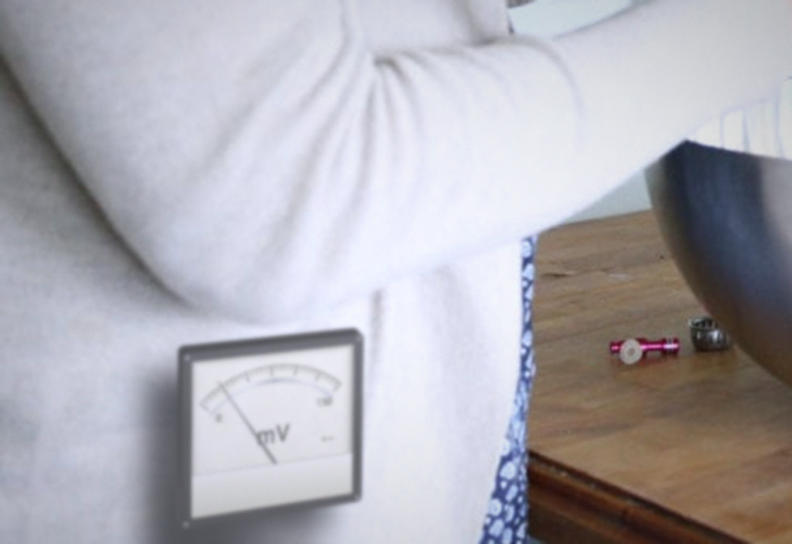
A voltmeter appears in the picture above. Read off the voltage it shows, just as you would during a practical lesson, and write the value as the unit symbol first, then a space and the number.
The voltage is mV 25
